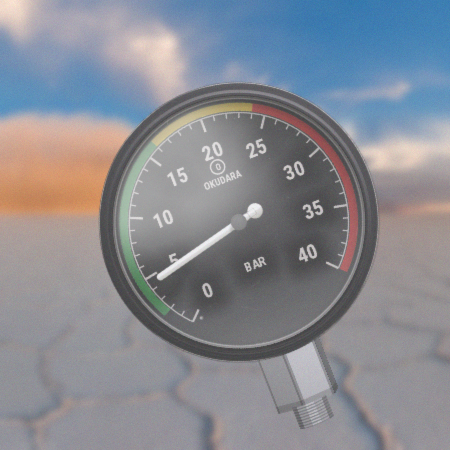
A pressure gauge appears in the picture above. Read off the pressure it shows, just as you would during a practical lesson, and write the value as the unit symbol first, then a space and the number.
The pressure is bar 4.5
